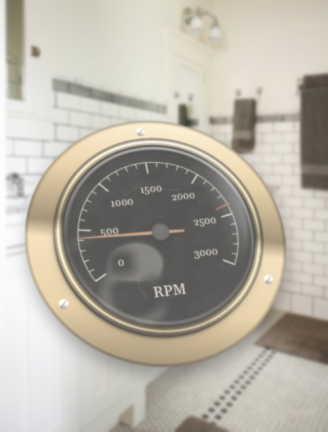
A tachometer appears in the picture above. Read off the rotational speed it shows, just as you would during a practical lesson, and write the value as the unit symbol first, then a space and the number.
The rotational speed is rpm 400
